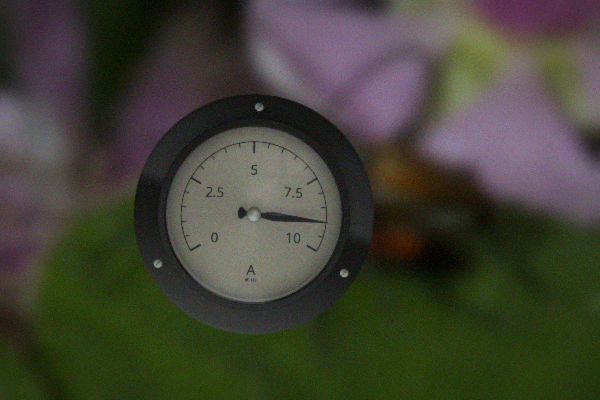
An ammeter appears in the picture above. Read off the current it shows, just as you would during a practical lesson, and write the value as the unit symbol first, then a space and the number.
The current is A 9
